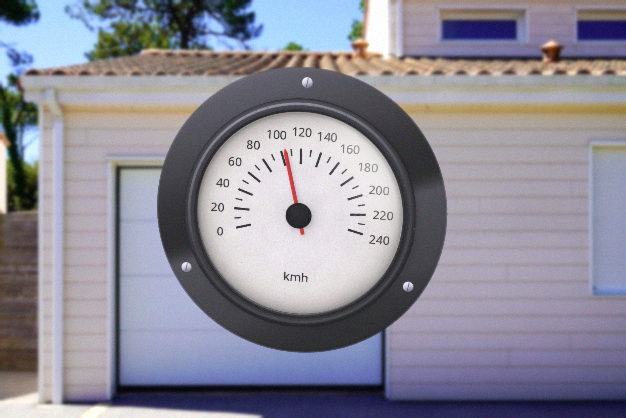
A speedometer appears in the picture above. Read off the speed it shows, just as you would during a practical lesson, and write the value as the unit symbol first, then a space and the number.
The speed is km/h 105
